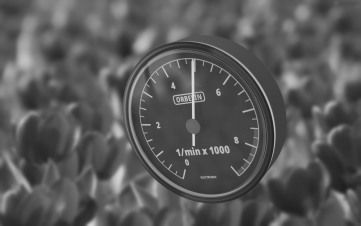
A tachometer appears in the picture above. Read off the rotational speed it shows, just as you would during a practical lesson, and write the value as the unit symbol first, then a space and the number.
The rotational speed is rpm 5000
